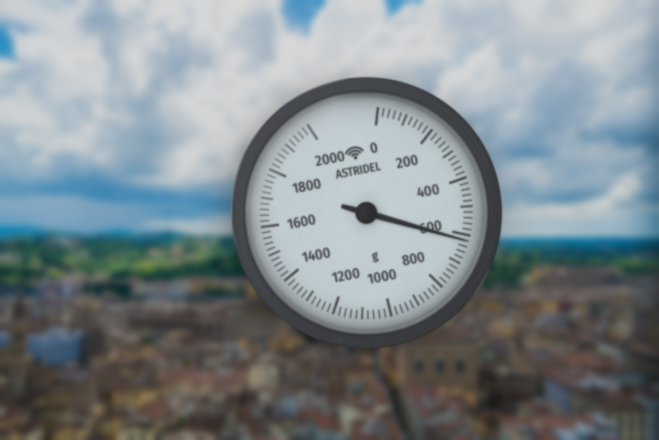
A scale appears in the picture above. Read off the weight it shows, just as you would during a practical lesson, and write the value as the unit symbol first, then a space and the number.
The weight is g 620
